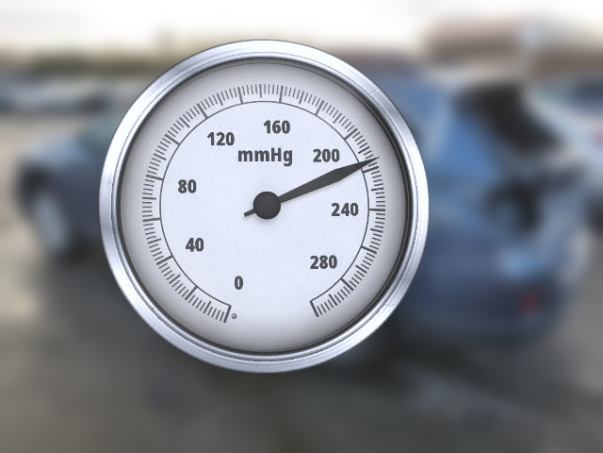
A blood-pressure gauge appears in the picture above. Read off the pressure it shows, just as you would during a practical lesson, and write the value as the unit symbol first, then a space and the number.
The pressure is mmHg 216
